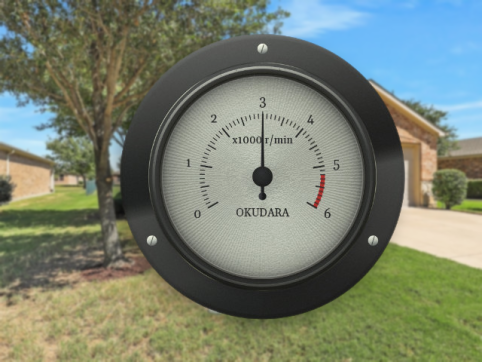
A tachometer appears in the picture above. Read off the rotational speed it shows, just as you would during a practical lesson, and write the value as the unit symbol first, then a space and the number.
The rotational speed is rpm 3000
